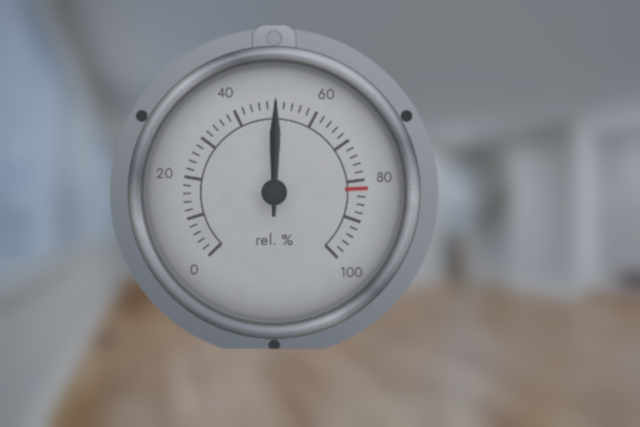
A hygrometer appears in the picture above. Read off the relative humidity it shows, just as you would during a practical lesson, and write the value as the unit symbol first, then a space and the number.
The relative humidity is % 50
